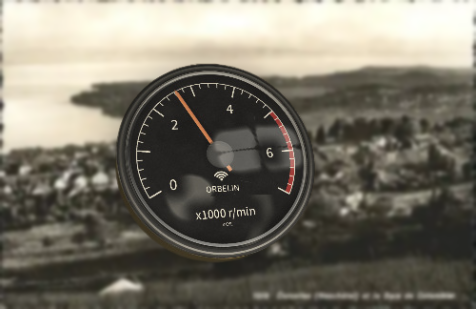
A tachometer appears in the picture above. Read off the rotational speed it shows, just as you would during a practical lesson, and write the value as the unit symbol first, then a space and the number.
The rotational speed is rpm 2600
